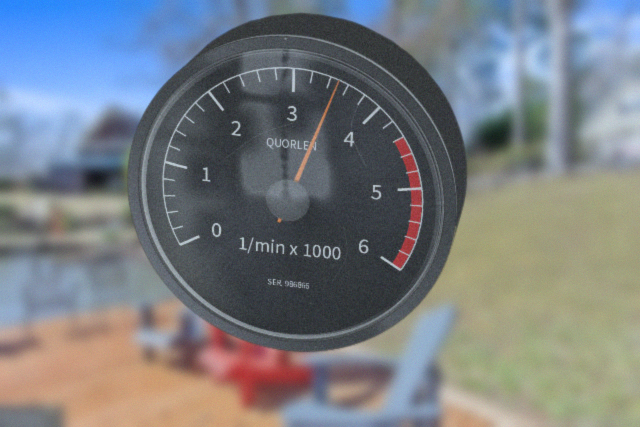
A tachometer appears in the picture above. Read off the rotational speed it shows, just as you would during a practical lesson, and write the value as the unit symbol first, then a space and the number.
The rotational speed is rpm 3500
